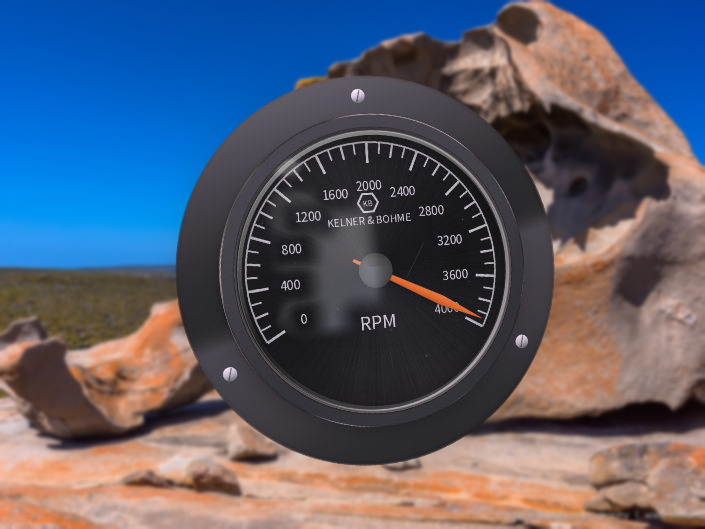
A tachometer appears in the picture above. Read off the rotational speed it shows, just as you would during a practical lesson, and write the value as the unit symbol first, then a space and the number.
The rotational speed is rpm 3950
